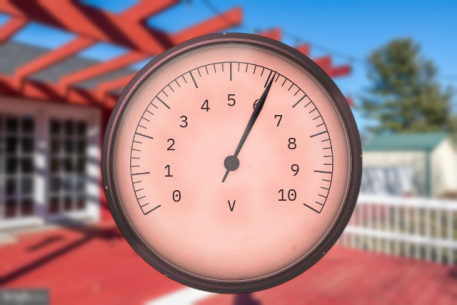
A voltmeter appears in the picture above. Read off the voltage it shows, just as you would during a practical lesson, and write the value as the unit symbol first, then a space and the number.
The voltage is V 6.1
